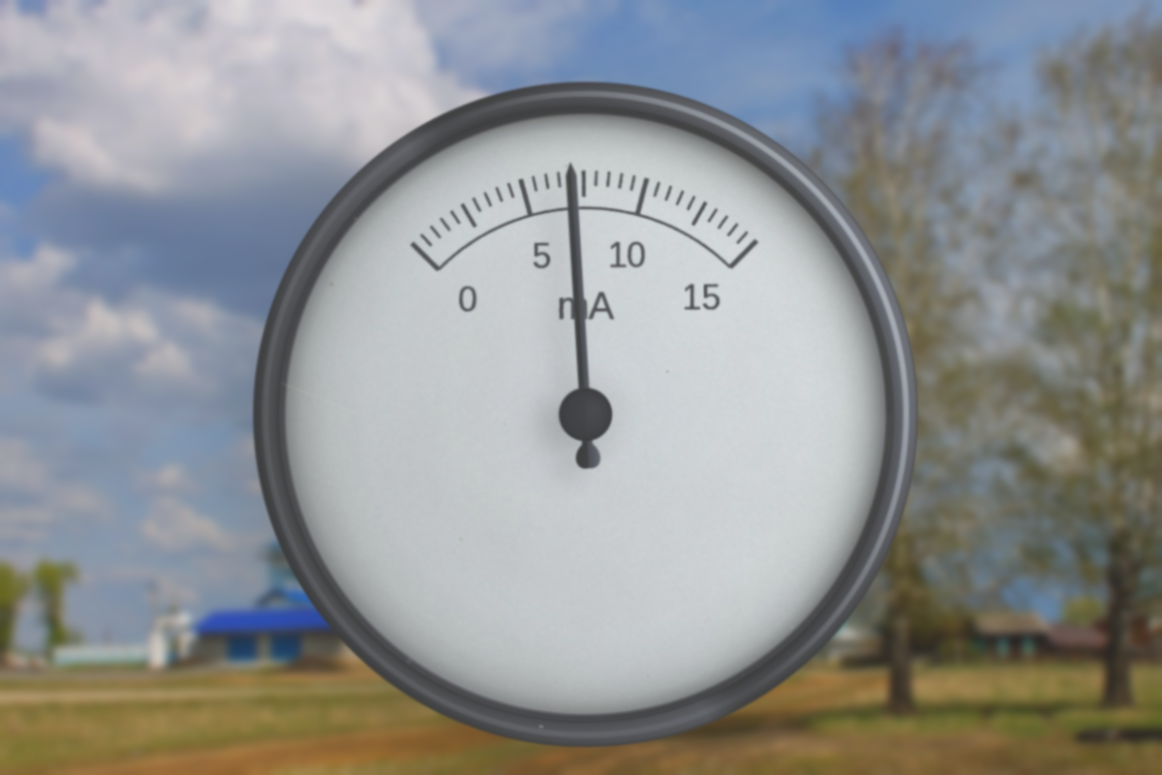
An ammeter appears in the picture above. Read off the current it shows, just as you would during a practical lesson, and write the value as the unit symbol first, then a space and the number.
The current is mA 7
